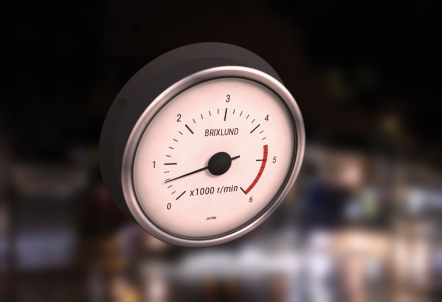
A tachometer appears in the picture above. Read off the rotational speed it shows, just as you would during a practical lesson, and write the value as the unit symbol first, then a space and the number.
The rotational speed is rpm 600
